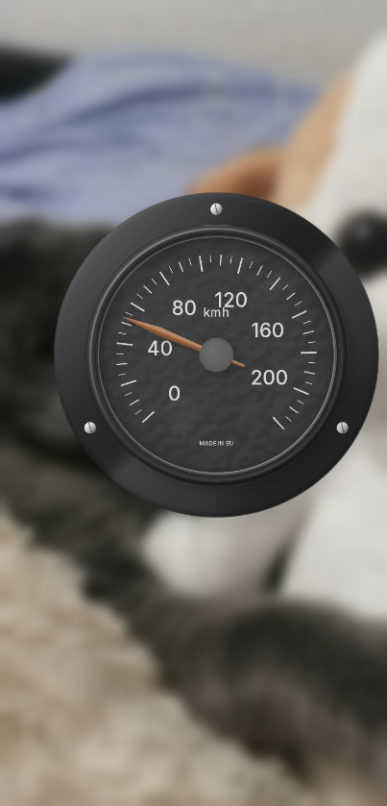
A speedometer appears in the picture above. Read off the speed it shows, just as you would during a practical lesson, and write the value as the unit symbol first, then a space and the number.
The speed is km/h 52.5
